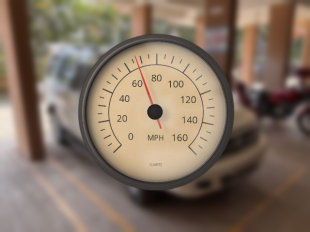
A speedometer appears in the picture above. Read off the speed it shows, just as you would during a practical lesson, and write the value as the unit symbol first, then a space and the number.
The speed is mph 67.5
